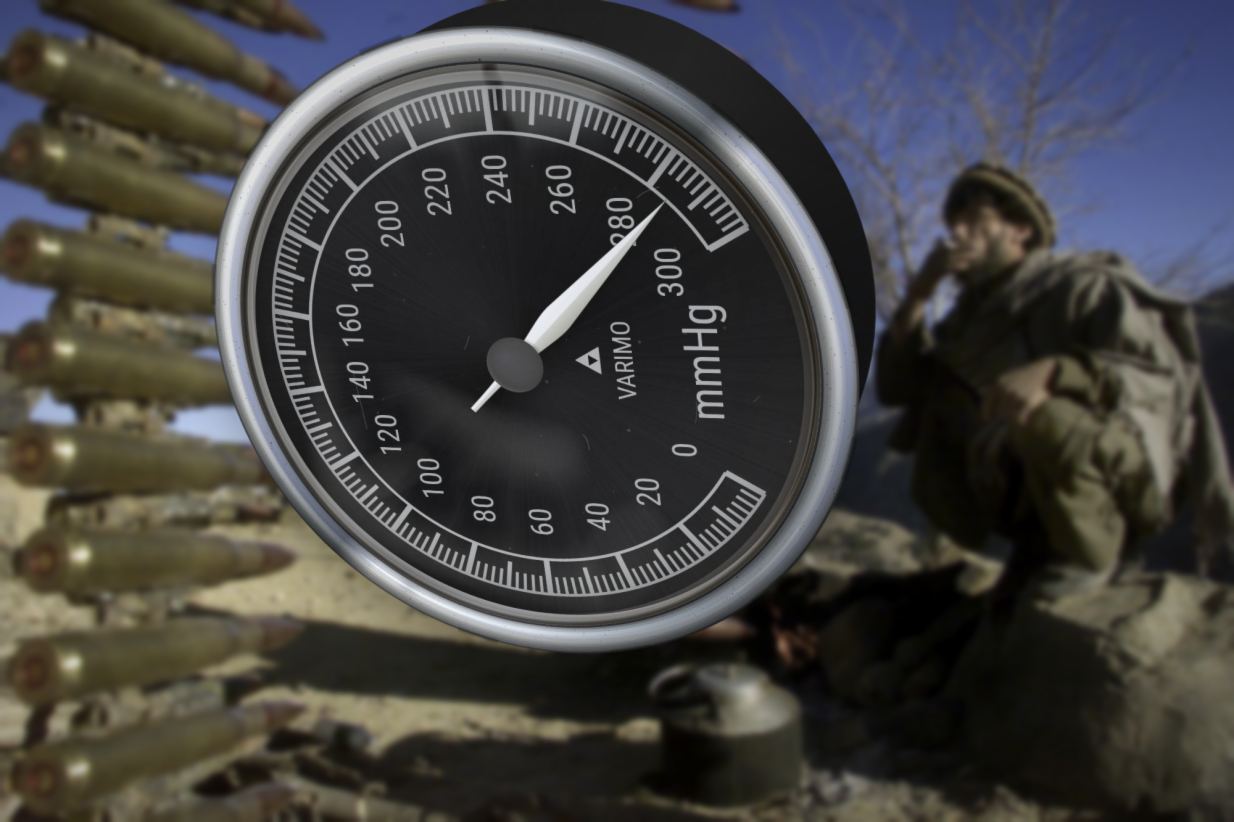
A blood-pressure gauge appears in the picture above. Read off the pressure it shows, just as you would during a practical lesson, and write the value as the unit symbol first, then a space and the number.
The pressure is mmHg 285
